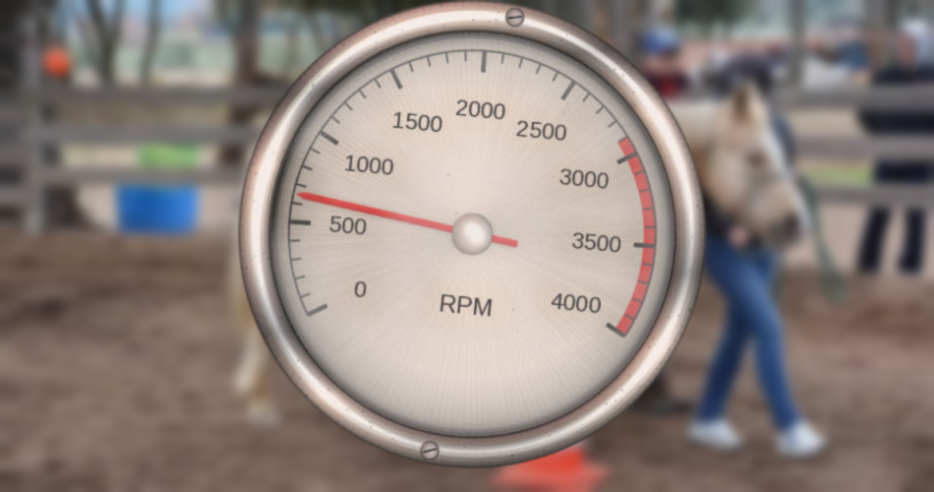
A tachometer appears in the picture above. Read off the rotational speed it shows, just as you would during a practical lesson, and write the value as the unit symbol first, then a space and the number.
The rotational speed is rpm 650
